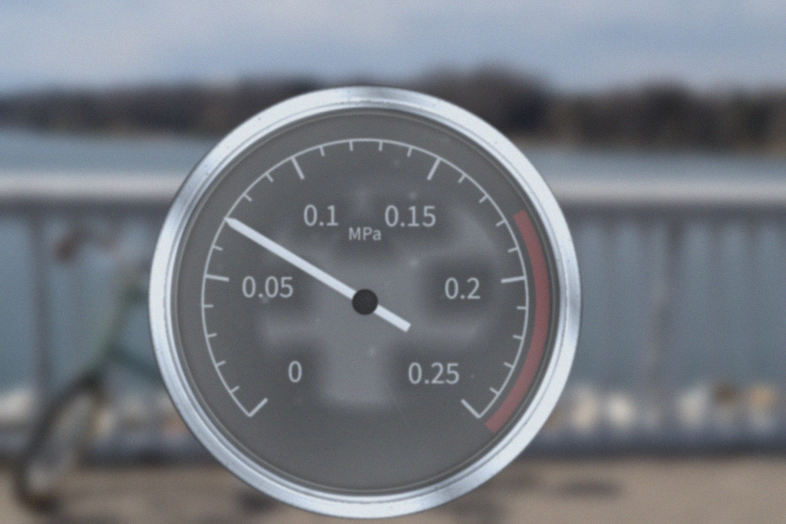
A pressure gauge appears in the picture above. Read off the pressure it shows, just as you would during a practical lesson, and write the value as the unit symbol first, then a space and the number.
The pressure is MPa 0.07
